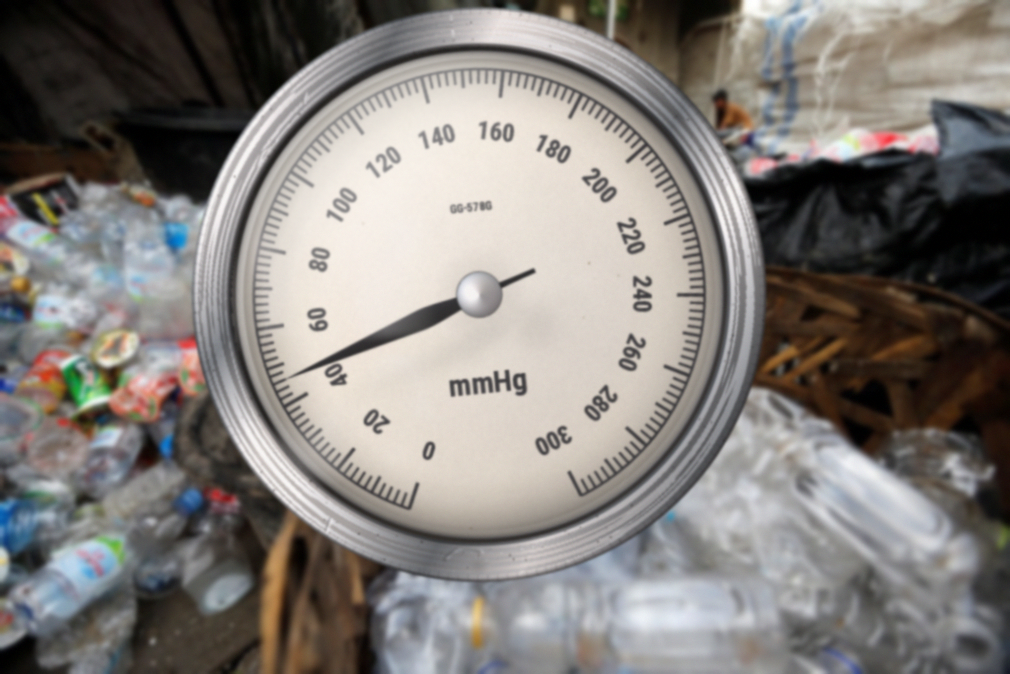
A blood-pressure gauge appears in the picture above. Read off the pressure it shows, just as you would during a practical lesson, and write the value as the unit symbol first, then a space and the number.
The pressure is mmHg 46
